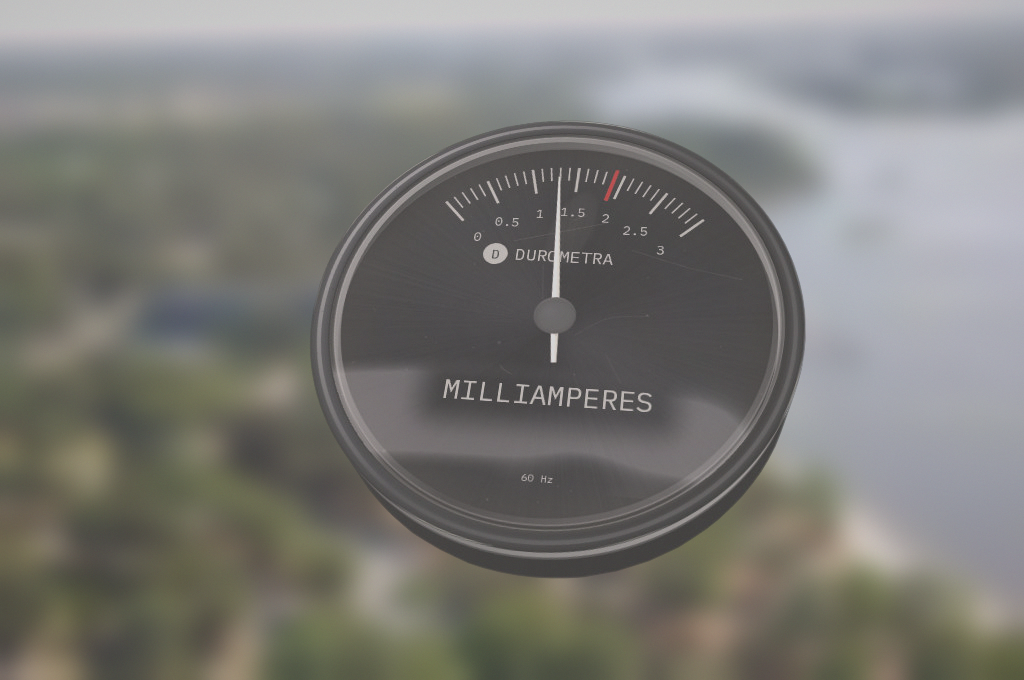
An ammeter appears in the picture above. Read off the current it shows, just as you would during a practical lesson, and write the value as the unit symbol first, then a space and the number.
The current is mA 1.3
